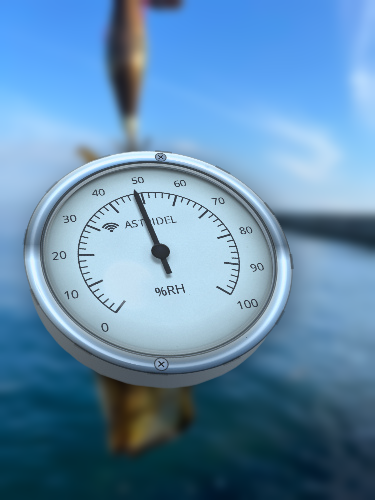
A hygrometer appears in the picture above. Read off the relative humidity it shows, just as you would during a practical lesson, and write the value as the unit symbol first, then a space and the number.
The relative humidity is % 48
